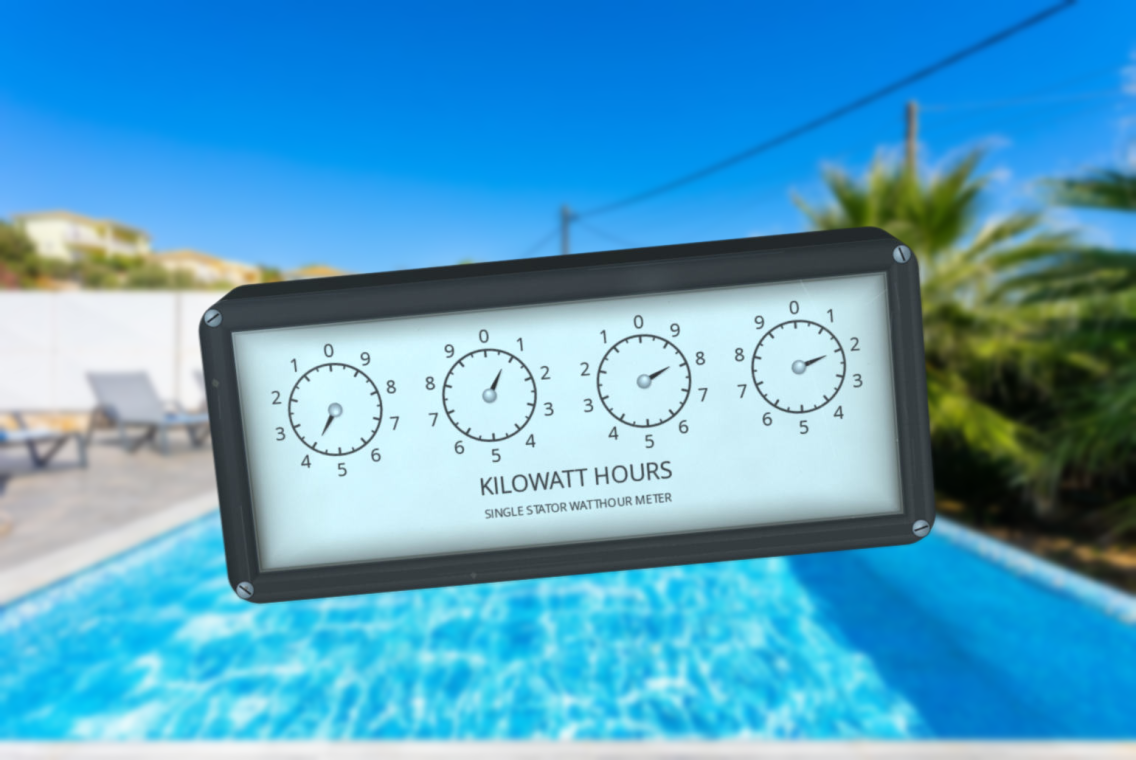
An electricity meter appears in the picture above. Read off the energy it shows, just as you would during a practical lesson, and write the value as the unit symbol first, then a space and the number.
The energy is kWh 4082
